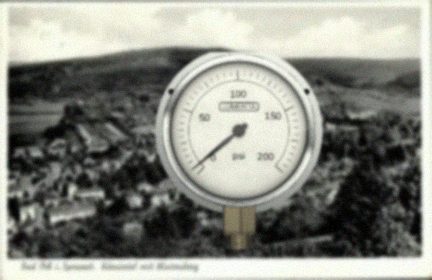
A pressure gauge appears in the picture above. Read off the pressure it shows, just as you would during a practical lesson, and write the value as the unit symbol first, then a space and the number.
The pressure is psi 5
